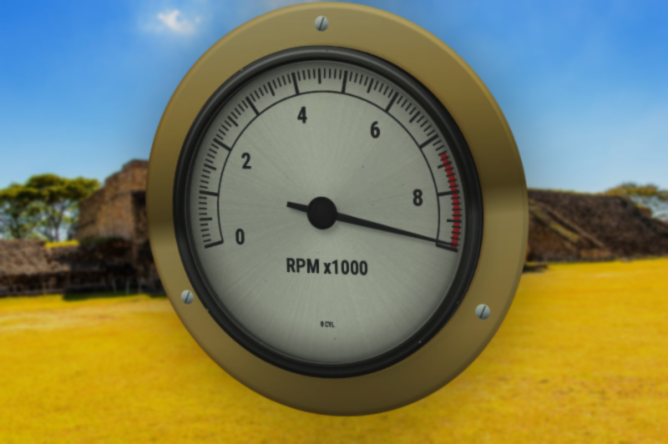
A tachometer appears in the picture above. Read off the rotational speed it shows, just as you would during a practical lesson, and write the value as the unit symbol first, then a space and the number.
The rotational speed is rpm 8900
